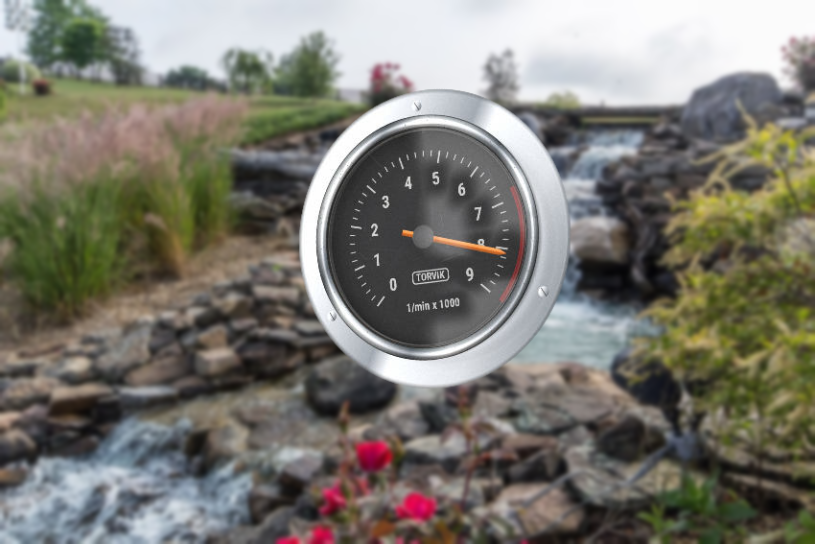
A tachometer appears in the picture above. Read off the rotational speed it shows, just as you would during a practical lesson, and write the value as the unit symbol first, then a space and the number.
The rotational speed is rpm 8100
